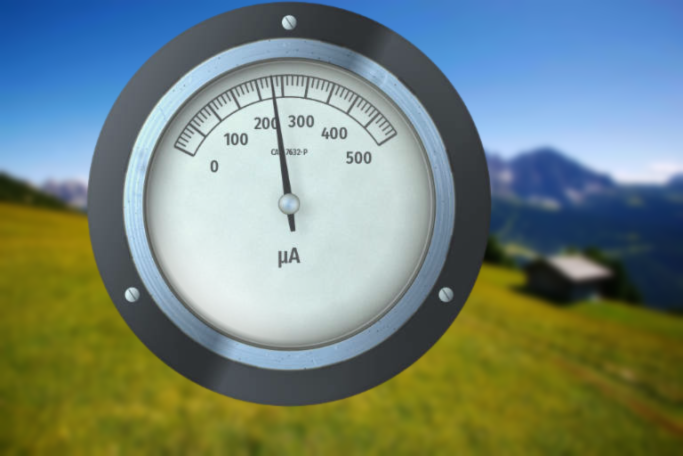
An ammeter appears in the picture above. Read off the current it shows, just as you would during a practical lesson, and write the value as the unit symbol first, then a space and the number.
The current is µA 230
